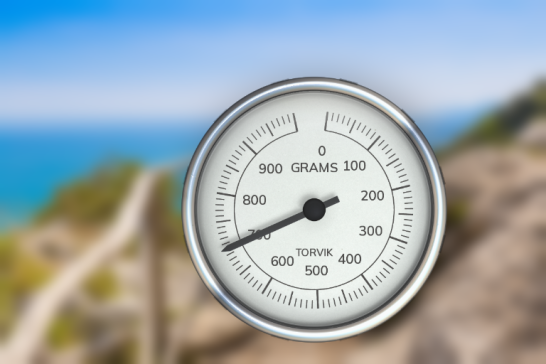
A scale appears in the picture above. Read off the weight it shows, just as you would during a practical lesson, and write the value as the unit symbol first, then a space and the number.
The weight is g 700
